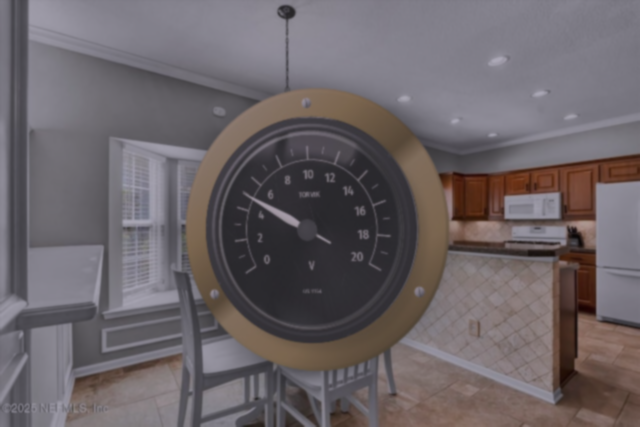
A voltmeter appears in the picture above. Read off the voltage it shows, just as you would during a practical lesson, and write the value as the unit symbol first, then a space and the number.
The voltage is V 5
